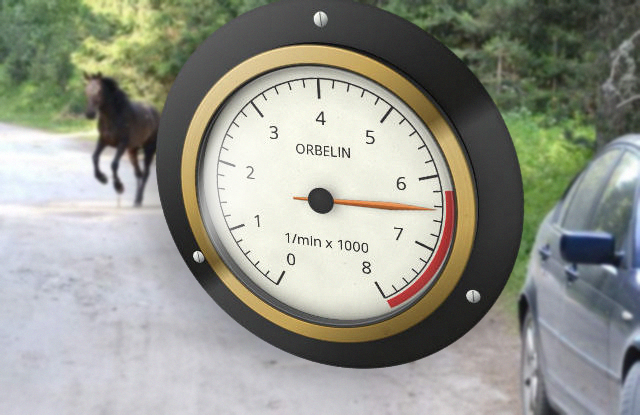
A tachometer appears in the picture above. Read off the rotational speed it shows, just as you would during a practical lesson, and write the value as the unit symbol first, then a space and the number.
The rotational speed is rpm 6400
